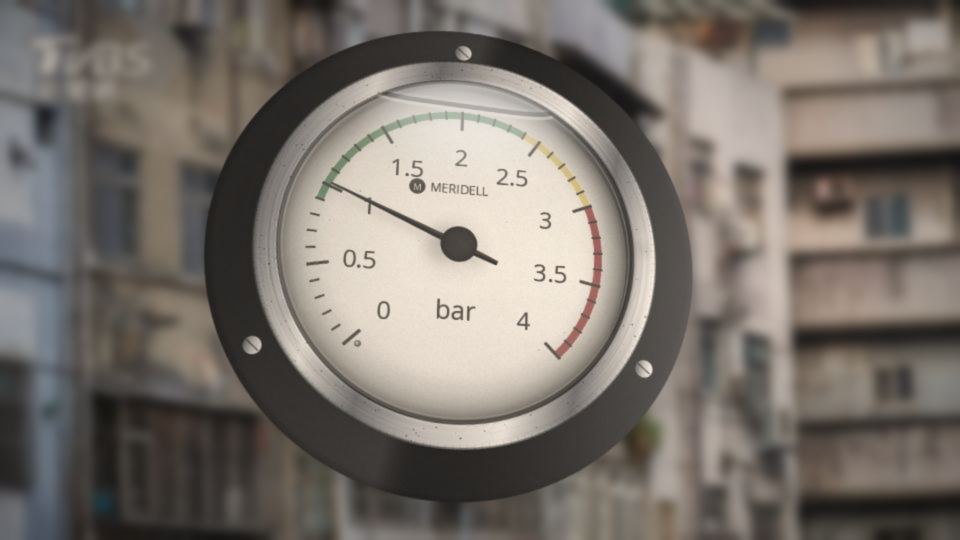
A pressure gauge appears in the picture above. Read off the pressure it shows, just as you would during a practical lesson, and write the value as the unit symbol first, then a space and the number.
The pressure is bar 1
